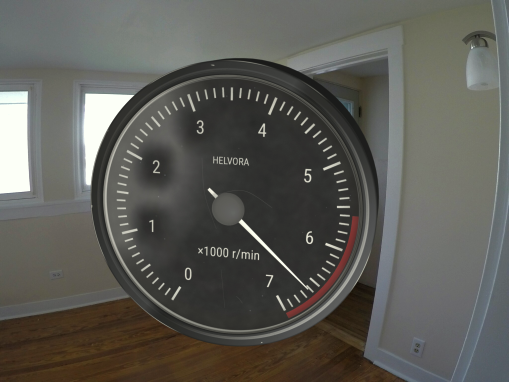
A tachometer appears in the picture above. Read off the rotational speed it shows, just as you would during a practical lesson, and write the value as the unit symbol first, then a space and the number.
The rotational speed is rpm 6600
